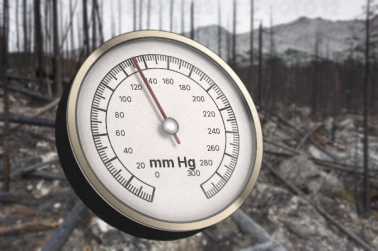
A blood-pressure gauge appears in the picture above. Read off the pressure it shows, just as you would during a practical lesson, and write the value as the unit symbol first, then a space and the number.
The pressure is mmHg 130
